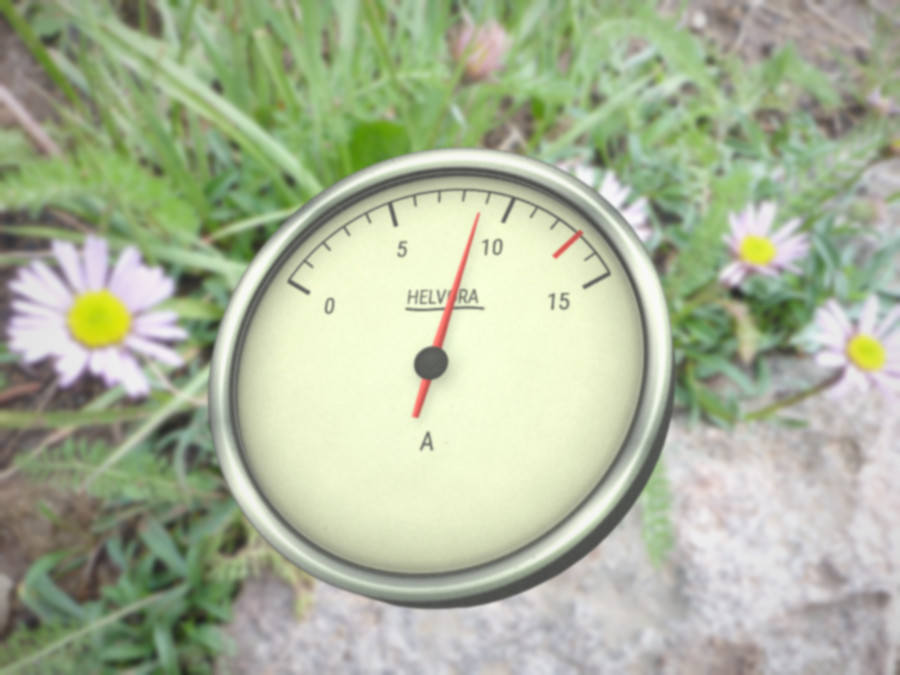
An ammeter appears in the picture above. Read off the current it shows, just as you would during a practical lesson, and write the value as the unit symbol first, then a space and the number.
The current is A 9
